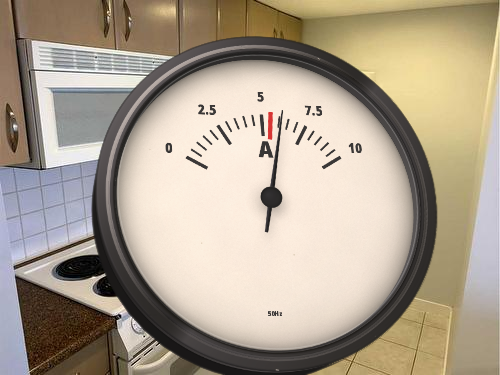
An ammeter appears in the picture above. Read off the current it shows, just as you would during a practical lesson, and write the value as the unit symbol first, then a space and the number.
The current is A 6
